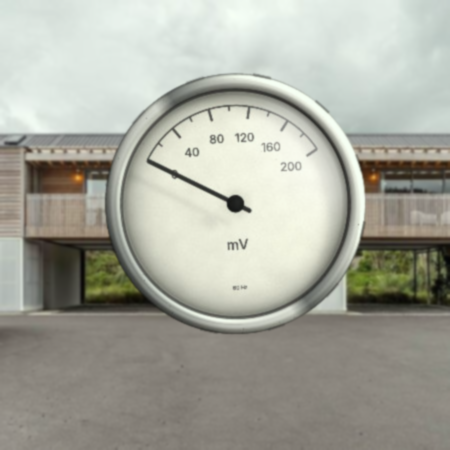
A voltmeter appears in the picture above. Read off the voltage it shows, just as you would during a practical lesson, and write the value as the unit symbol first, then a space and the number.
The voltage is mV 0
